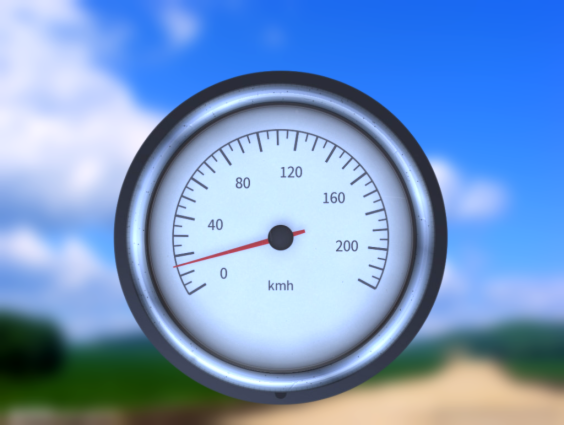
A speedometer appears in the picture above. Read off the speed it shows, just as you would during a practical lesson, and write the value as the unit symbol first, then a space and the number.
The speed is km/h 15
